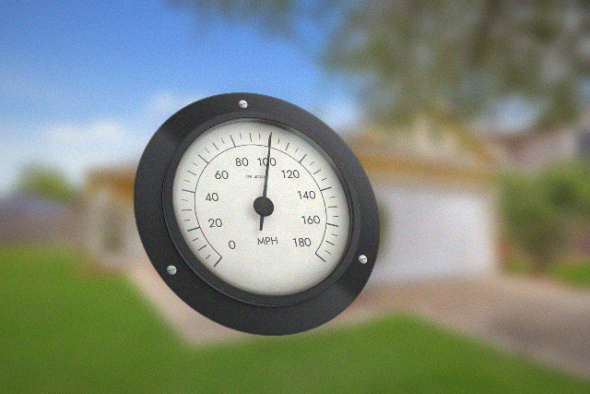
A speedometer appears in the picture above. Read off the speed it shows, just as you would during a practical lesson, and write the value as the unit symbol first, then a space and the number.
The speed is mph 100
